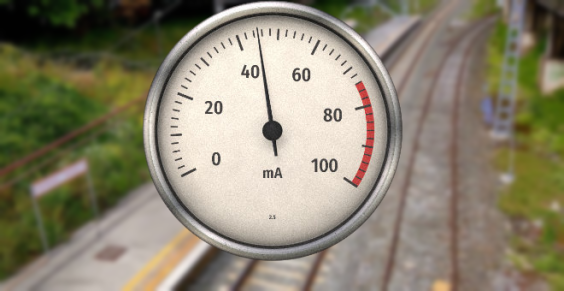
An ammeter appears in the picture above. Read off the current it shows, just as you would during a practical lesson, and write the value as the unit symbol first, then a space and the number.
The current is mA 45
